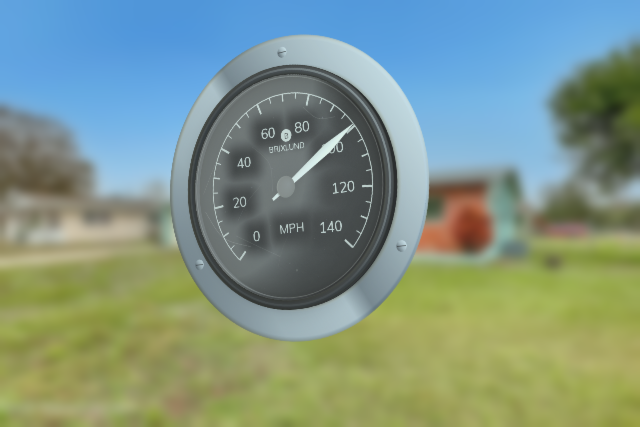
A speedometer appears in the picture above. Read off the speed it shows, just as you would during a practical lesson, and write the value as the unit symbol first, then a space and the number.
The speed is mph 100
